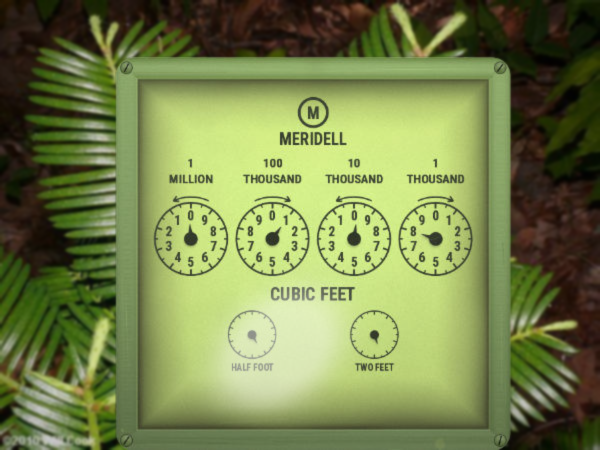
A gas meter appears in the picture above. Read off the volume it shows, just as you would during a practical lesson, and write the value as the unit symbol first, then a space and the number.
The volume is ft³ 9800
